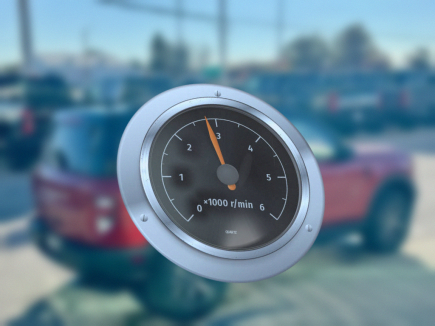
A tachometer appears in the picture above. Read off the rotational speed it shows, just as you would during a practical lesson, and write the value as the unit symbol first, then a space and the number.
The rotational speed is rpm 2750
